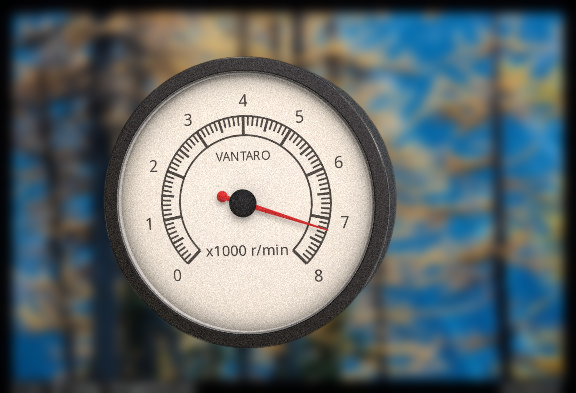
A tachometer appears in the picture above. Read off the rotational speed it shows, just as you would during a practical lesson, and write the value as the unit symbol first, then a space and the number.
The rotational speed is rpm 7200
